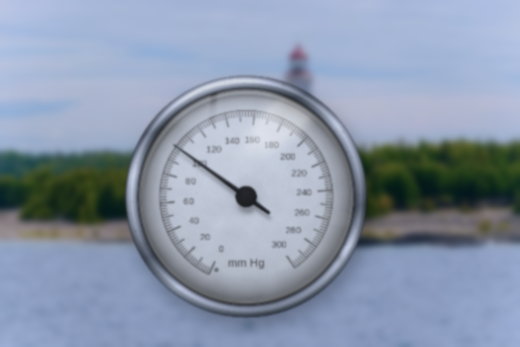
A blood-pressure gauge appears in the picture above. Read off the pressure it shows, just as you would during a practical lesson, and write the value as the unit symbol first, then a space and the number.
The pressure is mmHg 100
